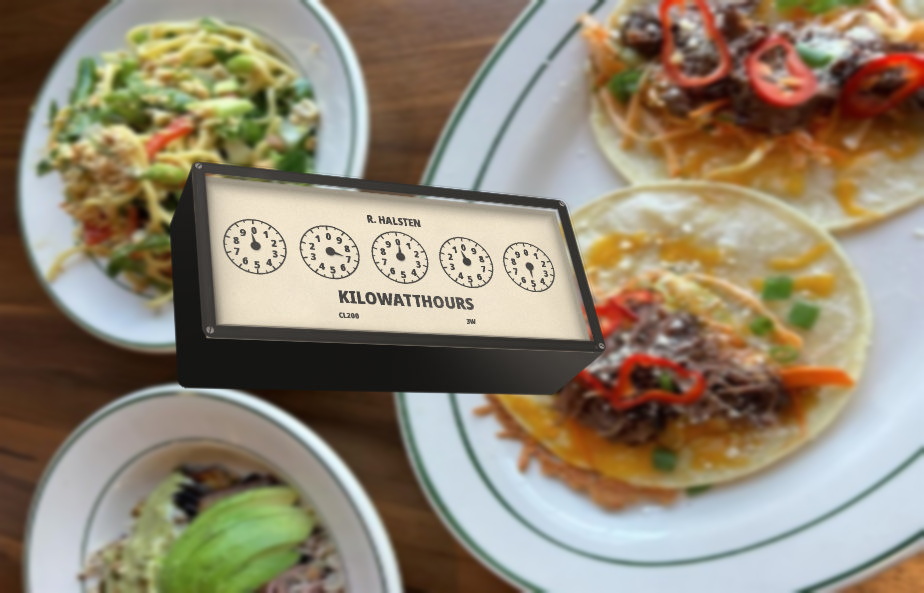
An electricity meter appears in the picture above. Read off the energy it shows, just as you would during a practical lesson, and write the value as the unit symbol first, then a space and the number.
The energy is kWh 97005
